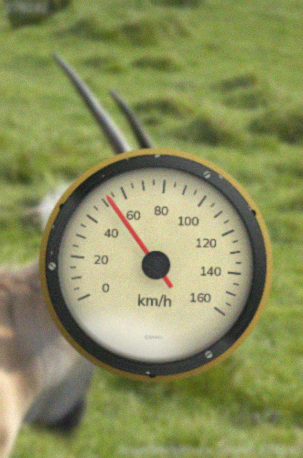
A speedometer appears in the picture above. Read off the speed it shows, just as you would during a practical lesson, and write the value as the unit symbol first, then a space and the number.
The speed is km/h 52.5
